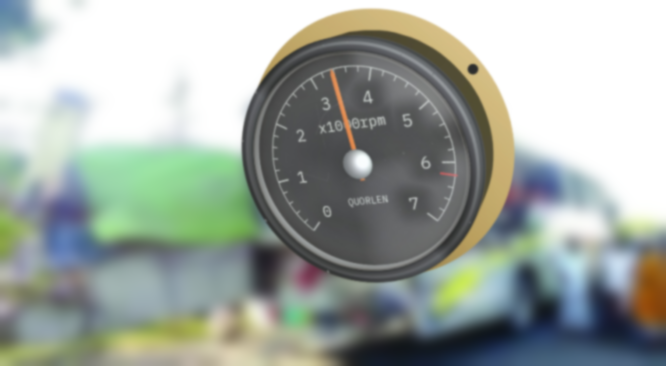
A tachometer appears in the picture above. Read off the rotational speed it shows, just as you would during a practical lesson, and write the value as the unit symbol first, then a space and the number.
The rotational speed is rpm 3400
